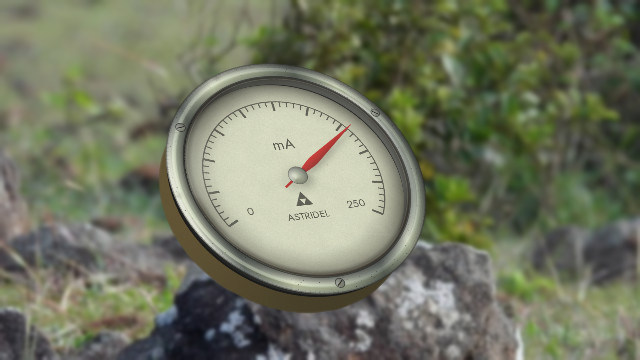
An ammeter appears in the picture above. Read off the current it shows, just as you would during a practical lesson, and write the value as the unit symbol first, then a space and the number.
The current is mA 180
